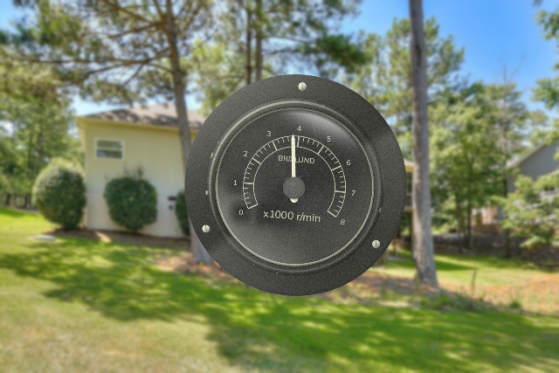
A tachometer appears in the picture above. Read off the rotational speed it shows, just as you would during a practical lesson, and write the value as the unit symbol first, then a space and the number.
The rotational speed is rpm 3800
